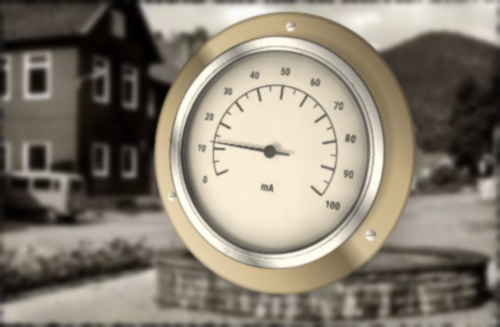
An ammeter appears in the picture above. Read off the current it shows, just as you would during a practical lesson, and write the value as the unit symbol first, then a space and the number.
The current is mA 12.5
